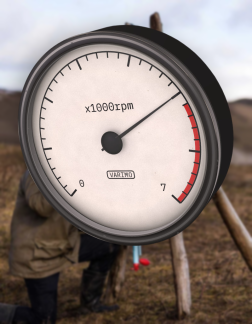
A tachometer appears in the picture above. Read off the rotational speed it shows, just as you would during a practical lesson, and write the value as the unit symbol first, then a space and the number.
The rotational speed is rpm 5000
